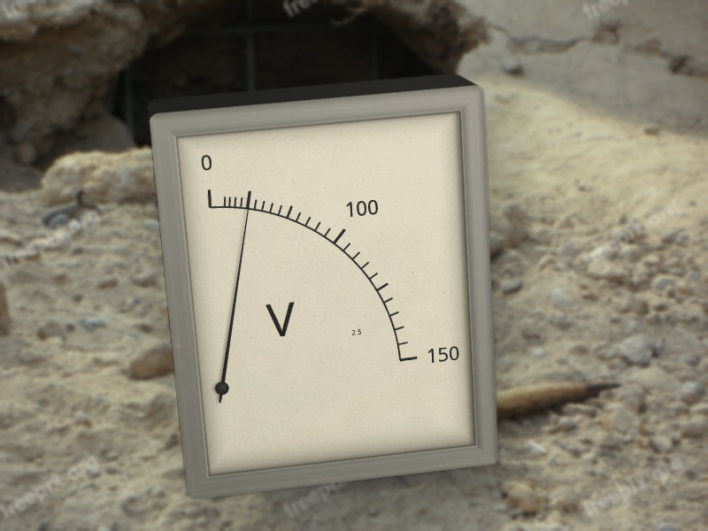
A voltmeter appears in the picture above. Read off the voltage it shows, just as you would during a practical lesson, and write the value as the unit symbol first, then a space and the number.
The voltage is V 50
